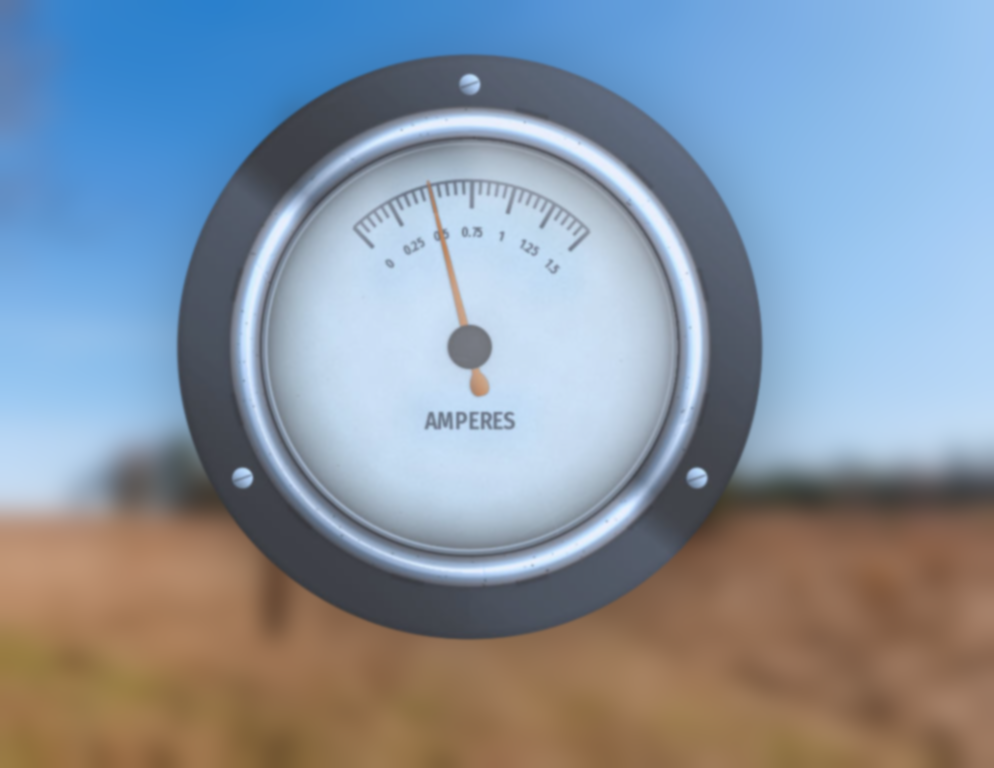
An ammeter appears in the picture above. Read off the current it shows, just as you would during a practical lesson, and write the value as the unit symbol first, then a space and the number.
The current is A 0.5
